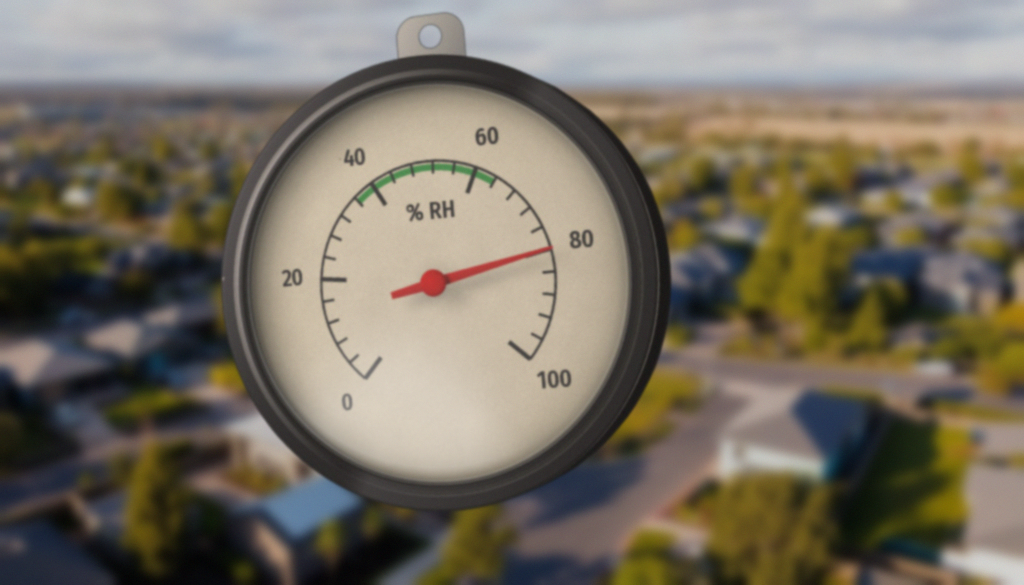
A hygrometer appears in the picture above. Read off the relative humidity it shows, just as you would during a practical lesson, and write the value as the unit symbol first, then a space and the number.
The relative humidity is % 80
